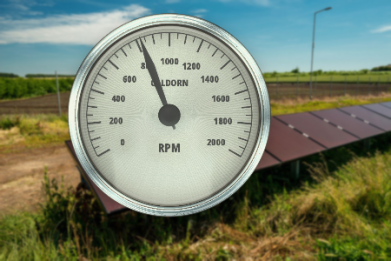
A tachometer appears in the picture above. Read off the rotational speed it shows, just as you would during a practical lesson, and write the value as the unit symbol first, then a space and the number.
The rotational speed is rpm 825
